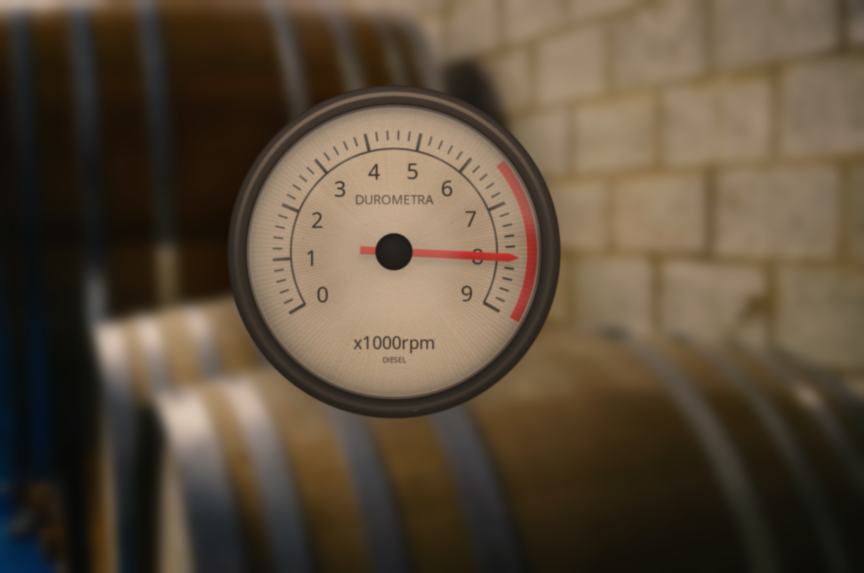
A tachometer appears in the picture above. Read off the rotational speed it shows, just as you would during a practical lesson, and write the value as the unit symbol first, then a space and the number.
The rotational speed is rpm 8000
